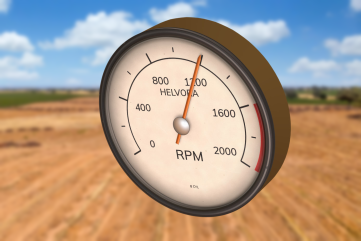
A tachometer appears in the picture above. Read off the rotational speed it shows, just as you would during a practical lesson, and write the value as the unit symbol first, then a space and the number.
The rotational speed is rpm 1200
